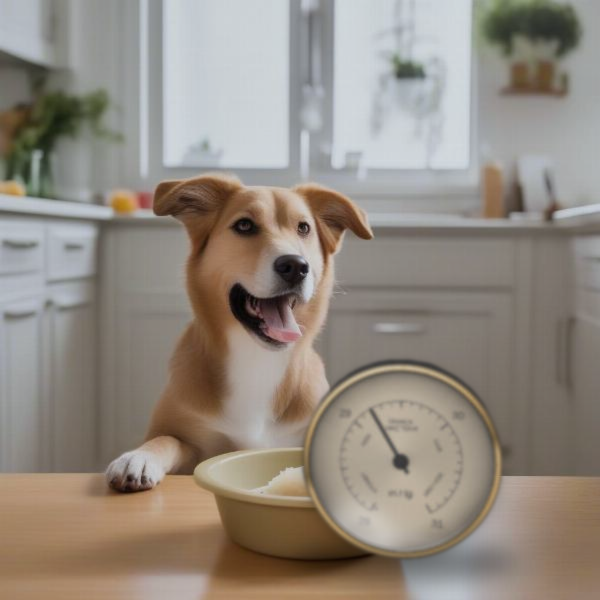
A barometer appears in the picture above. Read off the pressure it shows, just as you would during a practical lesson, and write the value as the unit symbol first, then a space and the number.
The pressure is inHg 29.2
